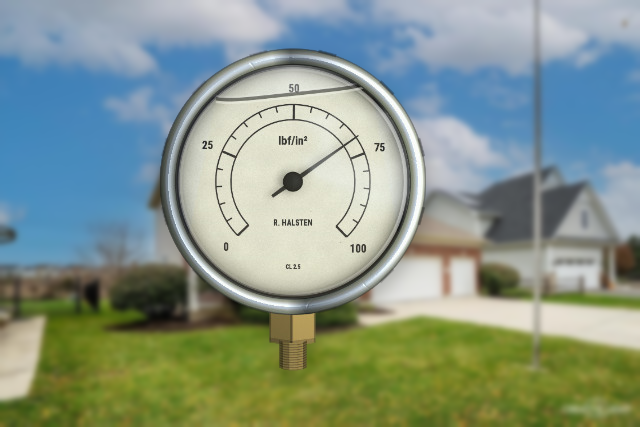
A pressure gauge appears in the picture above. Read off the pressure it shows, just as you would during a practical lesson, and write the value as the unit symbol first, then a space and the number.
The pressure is psi 70
